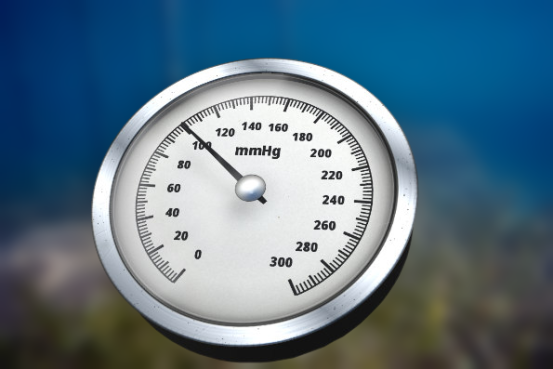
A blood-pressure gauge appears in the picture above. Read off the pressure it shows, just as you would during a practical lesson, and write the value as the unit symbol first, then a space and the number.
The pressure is mmHg 100
